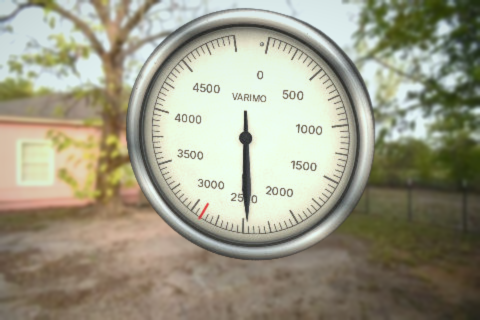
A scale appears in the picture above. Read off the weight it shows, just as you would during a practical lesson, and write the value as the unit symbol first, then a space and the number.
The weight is g 2450
